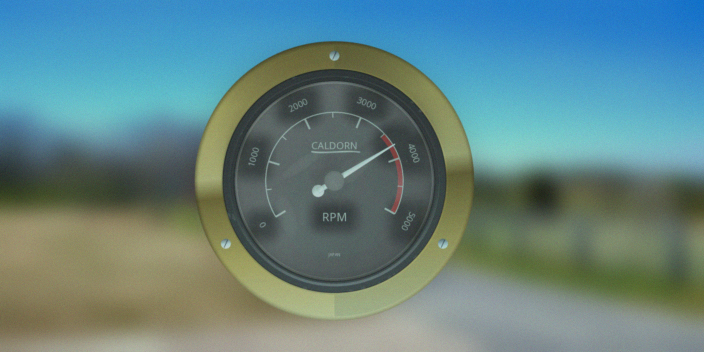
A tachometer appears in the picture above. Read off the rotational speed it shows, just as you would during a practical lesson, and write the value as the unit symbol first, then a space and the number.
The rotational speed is rpm 3750
